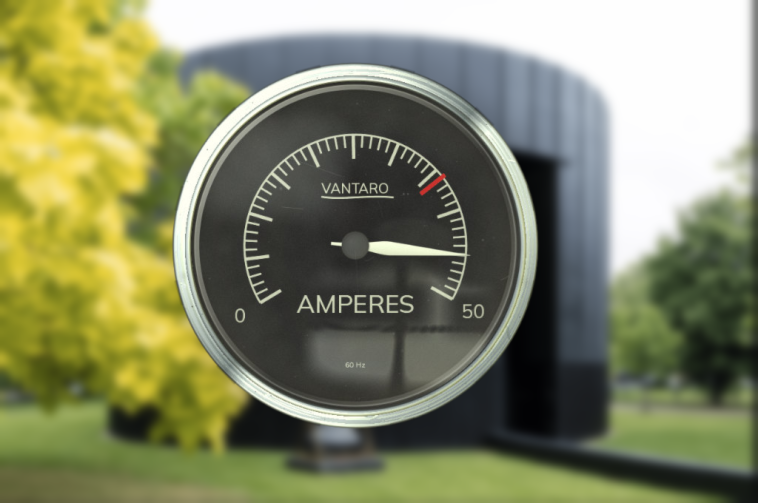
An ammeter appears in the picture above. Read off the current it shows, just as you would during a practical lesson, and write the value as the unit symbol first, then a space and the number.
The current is A 45
